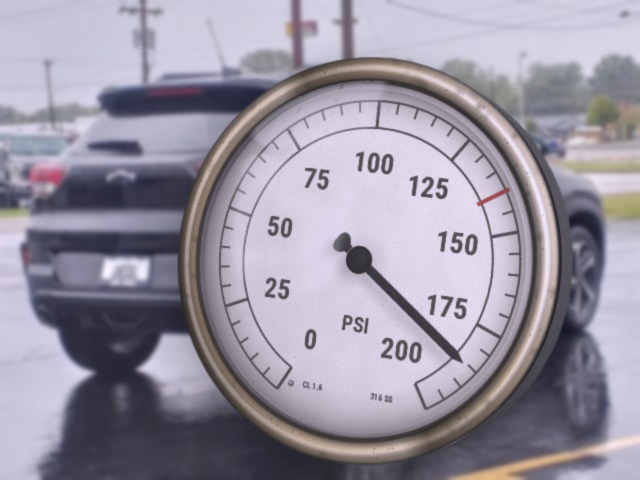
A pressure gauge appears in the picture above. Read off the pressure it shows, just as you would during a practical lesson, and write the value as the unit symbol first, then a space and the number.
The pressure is psi 185
